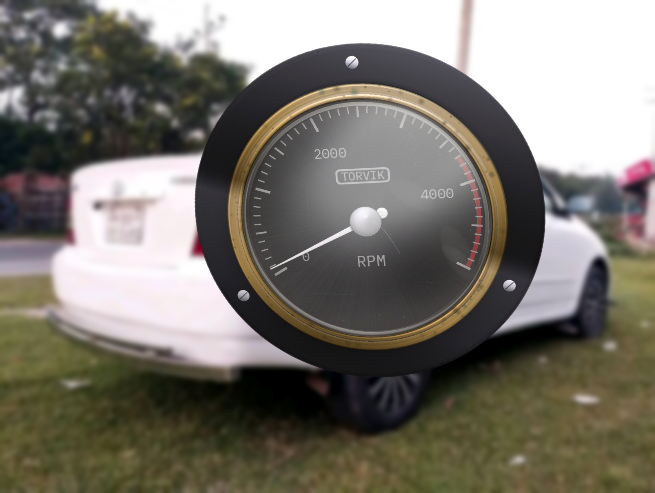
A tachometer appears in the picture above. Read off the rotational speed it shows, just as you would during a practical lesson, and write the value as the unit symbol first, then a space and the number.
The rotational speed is rpm 100
